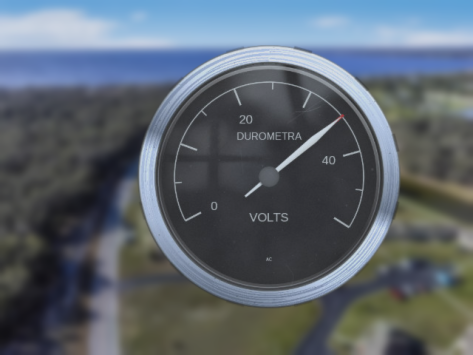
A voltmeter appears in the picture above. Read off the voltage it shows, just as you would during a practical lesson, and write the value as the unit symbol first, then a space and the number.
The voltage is V 35
